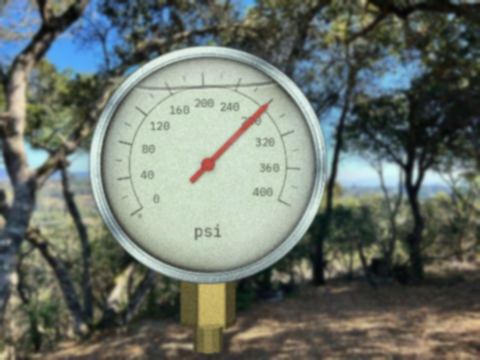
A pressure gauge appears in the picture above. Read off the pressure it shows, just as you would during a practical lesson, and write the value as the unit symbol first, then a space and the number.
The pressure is psi 280
